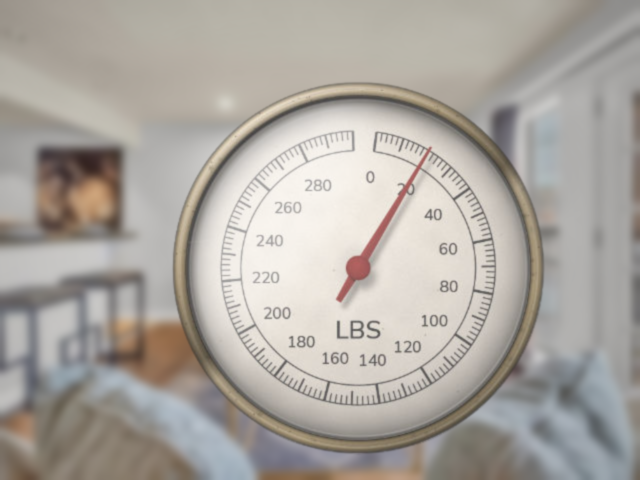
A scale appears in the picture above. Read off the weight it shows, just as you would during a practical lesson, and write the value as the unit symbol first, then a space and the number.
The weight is lb 20
